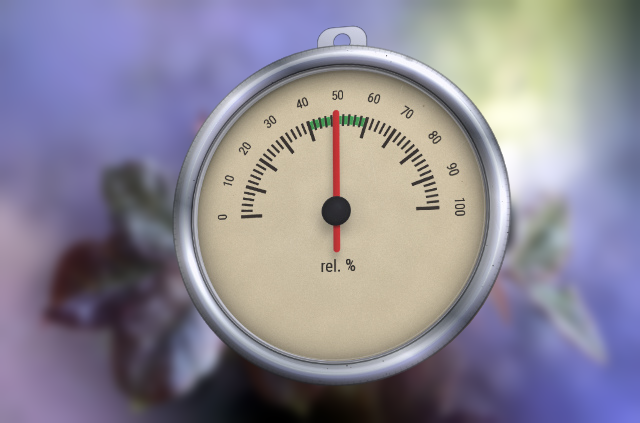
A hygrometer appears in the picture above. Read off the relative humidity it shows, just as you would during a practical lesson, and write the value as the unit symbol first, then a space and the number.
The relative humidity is % 50
